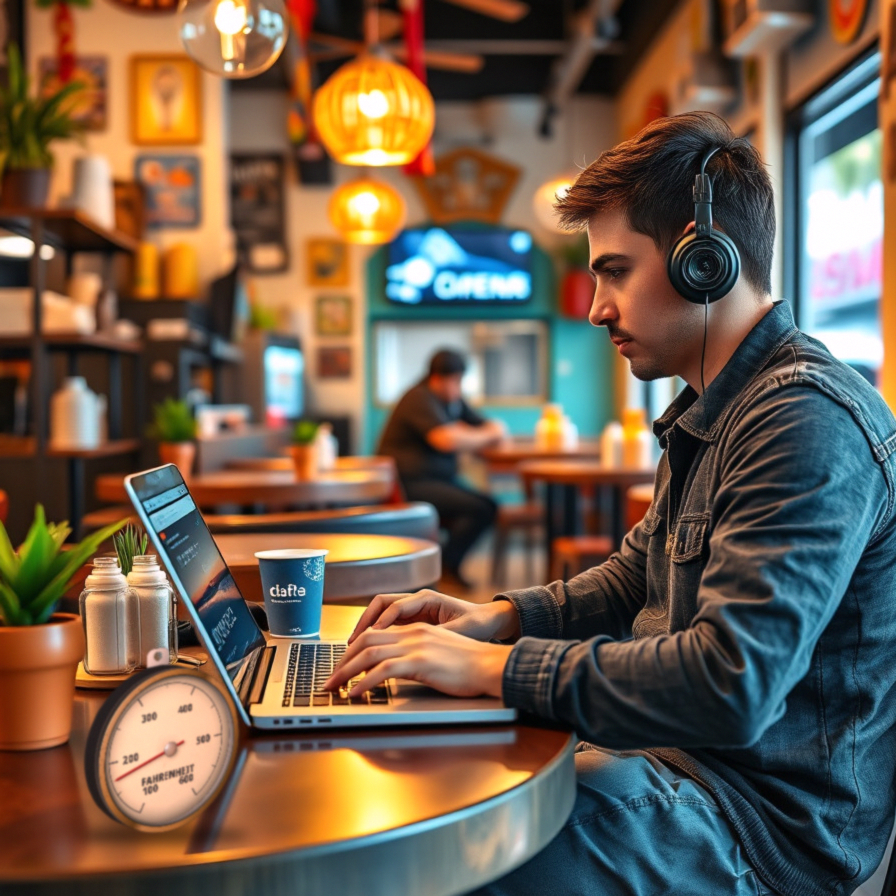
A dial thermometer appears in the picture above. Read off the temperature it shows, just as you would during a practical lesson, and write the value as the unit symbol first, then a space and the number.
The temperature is °F 175
